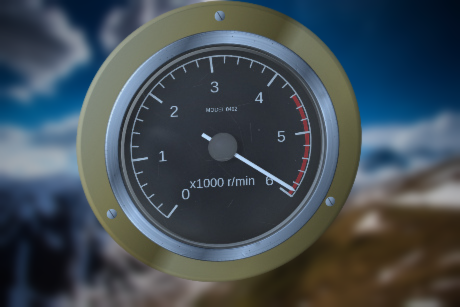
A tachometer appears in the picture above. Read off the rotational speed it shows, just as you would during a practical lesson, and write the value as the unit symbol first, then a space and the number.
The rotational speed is rpm 5900
